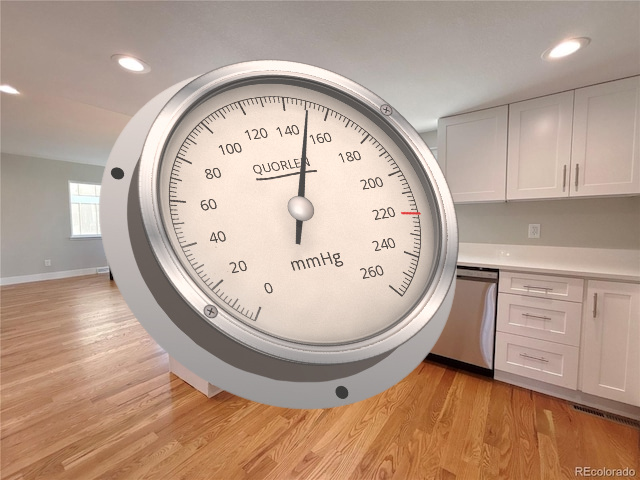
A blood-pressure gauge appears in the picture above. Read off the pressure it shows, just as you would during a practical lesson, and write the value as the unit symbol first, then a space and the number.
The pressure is mmHg 150
